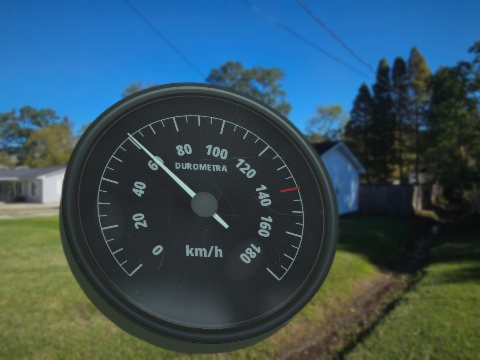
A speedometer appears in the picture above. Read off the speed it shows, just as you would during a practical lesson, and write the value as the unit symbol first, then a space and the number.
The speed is km/h 60
